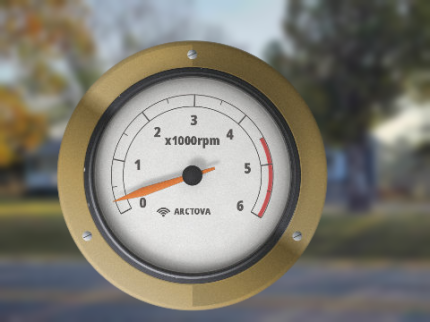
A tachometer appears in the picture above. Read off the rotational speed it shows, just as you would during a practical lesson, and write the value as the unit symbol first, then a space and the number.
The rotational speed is rpm 250
